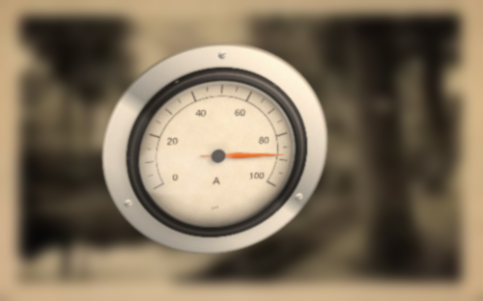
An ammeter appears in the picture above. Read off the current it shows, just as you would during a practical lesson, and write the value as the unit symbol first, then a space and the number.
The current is A 87.5
